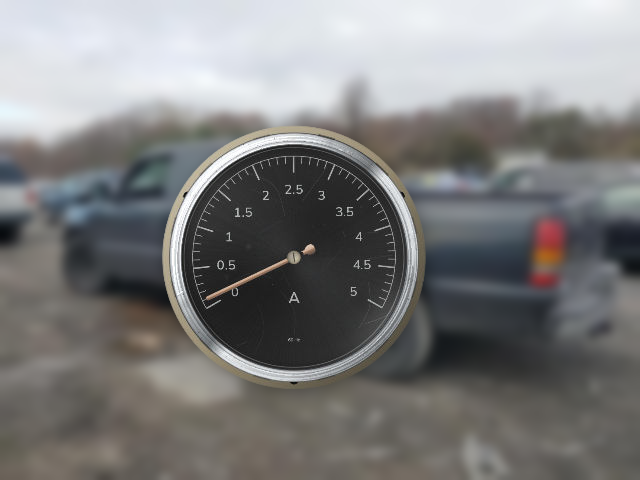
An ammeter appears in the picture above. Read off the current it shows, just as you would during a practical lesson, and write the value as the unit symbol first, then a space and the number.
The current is A 0.1
